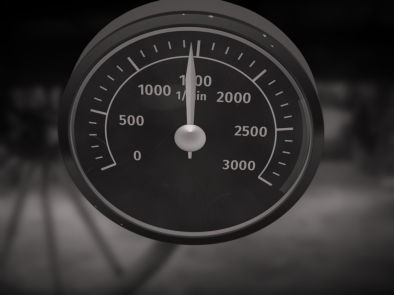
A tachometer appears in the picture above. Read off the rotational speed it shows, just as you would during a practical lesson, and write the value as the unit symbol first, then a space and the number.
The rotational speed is rpm 1450
